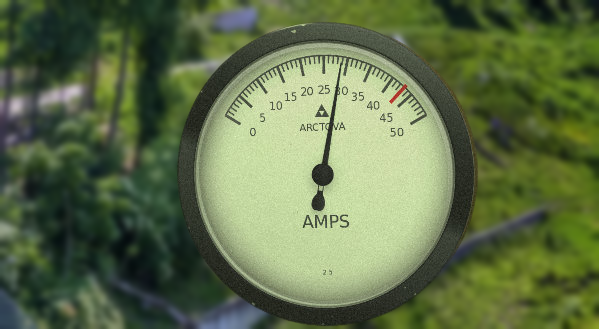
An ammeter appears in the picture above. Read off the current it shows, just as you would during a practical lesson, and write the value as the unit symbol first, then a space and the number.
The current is A 29
